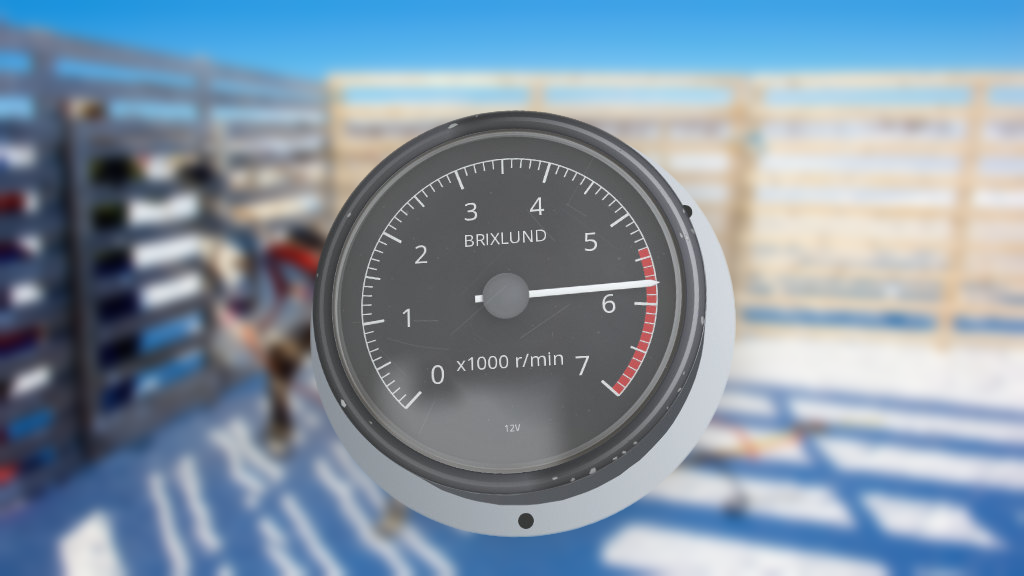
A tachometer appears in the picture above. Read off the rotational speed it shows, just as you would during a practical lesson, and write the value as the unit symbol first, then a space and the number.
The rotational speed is rpm 5800
